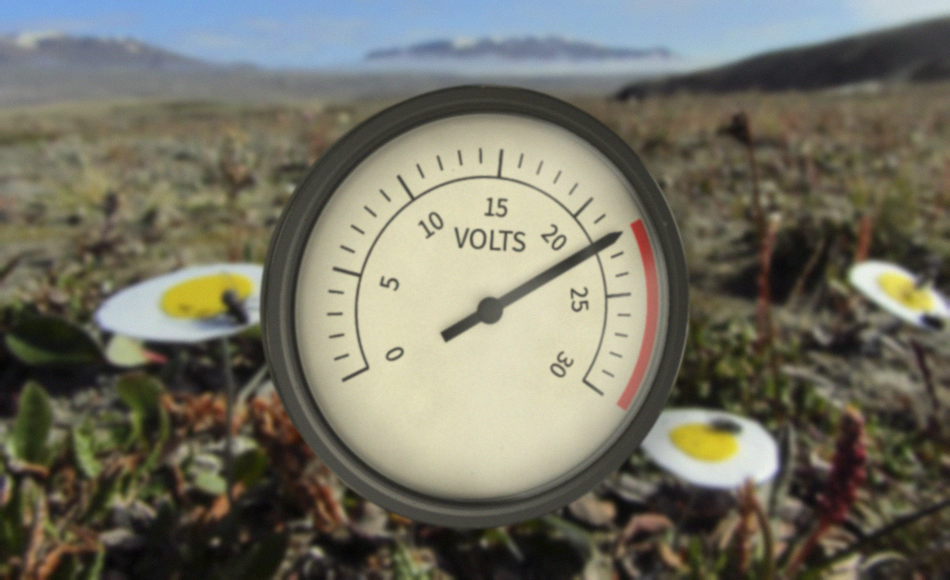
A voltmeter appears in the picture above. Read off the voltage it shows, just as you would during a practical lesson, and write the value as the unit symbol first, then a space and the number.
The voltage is V 22
